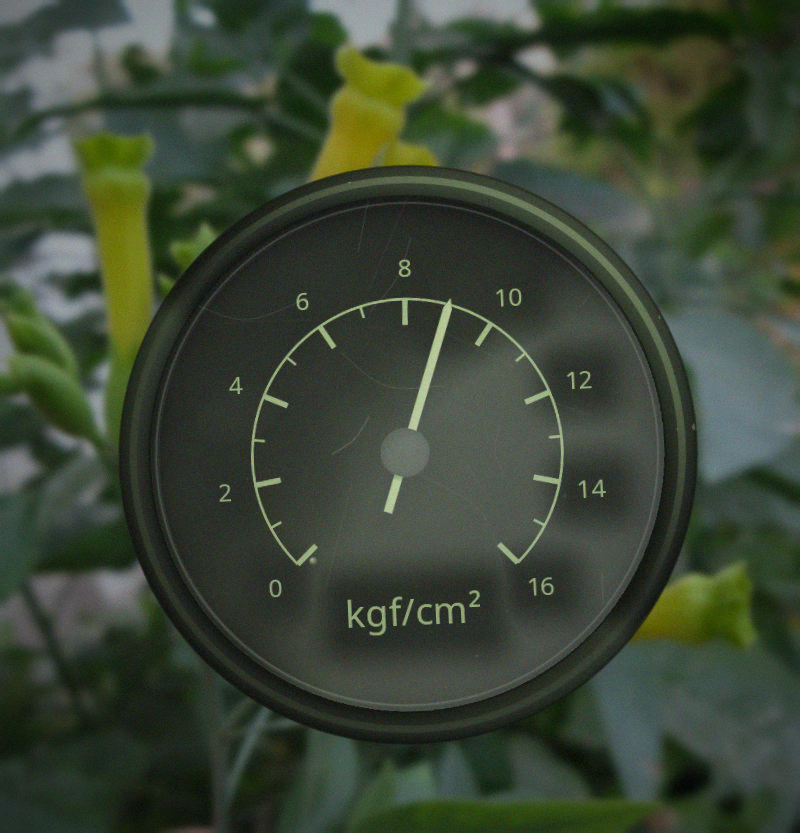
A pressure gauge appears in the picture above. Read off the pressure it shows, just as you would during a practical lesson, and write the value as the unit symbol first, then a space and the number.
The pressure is kg/cm² 9
